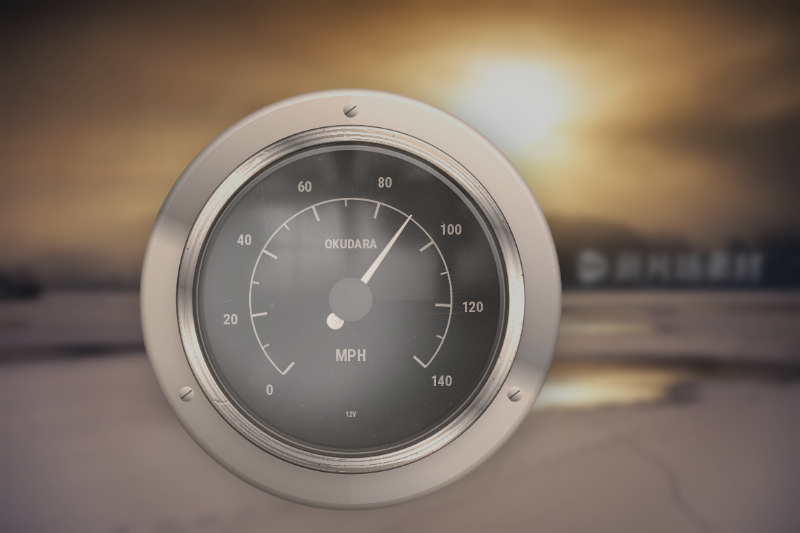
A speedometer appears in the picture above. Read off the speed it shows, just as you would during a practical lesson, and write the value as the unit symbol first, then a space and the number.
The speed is mph 90
